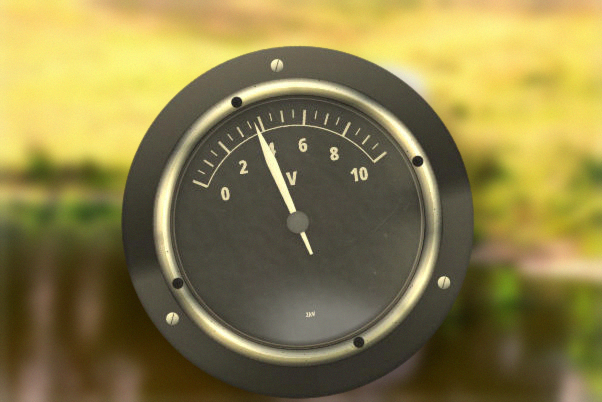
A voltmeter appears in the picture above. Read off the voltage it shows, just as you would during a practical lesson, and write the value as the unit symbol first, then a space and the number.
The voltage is V 3.75
